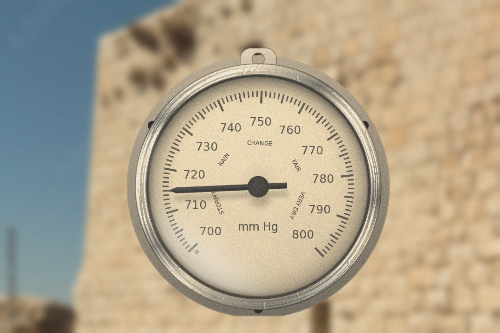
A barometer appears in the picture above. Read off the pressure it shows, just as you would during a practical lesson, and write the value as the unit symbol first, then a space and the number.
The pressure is mmHg 715
